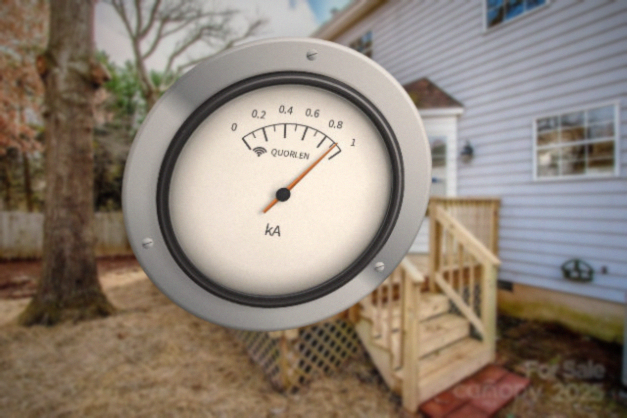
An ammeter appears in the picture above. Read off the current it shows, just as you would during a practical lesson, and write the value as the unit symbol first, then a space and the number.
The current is kA 0.9
